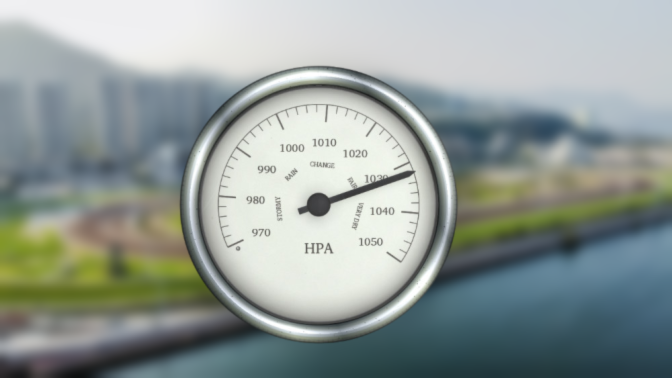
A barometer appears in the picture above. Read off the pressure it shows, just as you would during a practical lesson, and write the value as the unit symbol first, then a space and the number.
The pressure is hPa 1032
